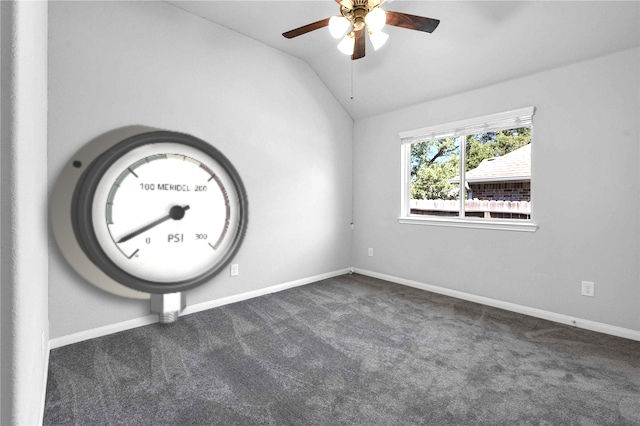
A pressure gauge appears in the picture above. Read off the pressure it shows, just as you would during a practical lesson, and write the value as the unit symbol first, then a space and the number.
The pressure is psi 20
